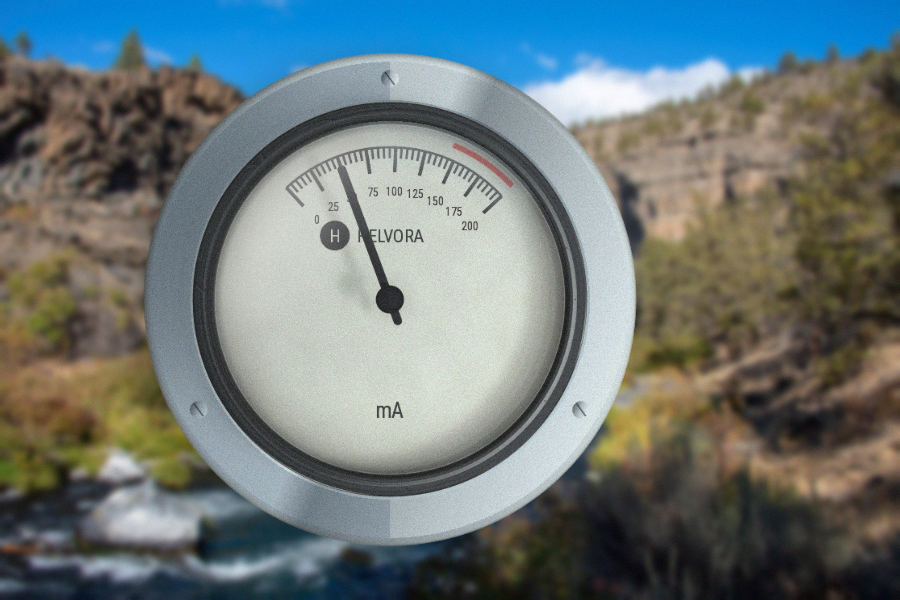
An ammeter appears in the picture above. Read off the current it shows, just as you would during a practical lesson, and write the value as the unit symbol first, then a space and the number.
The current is mA 50
